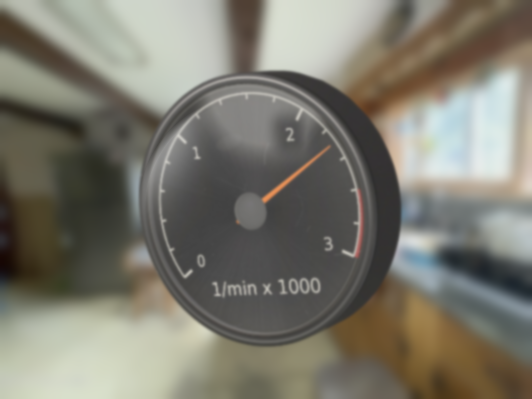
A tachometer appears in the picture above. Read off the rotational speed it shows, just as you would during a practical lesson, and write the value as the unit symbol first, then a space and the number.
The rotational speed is rpm 2300
